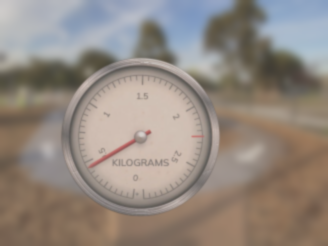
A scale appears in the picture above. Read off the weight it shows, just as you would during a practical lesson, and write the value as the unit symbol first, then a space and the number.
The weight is kg 0.45
